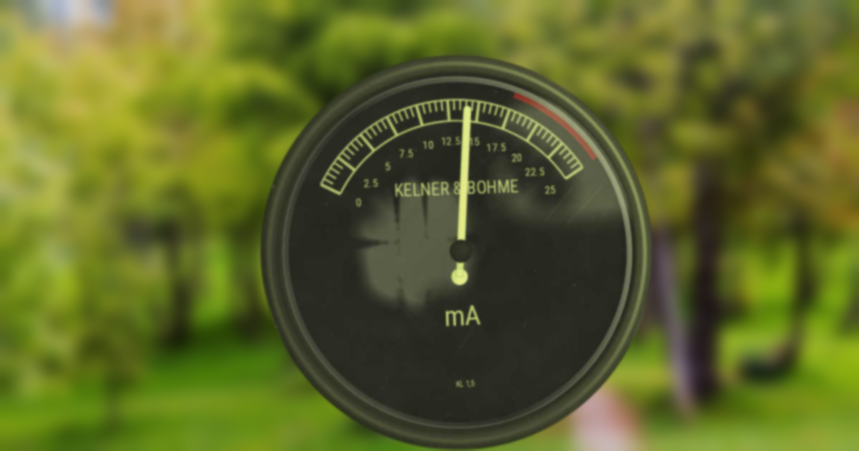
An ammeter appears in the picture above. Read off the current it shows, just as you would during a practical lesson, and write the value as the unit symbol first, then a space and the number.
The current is mA 14
